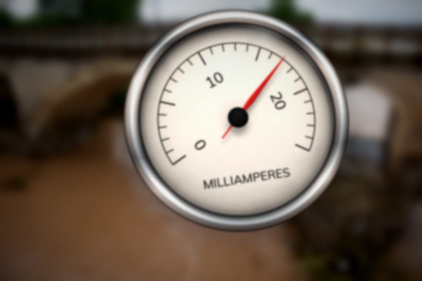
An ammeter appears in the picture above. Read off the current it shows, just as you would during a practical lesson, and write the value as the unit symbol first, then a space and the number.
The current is mA 17
